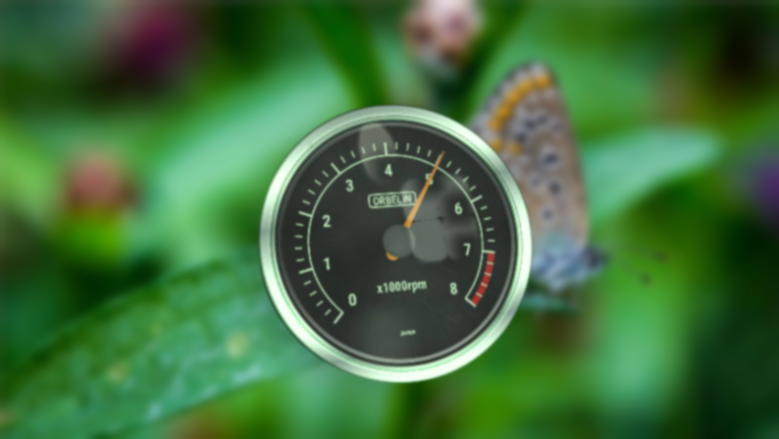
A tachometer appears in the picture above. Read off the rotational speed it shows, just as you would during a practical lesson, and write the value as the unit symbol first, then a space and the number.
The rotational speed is rpm 5000
